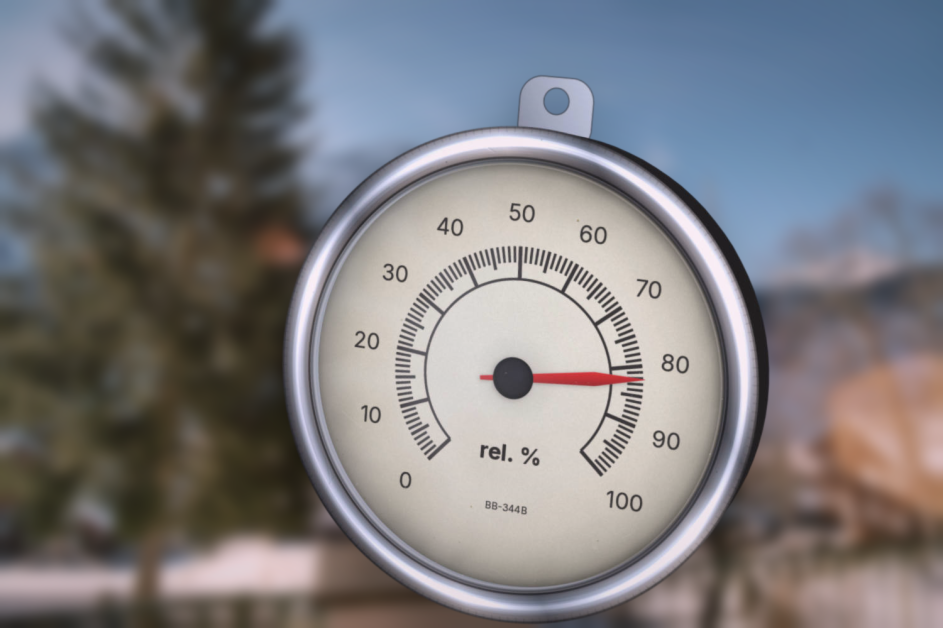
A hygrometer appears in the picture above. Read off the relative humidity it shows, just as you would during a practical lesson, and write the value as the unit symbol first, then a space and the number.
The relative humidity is % 82
